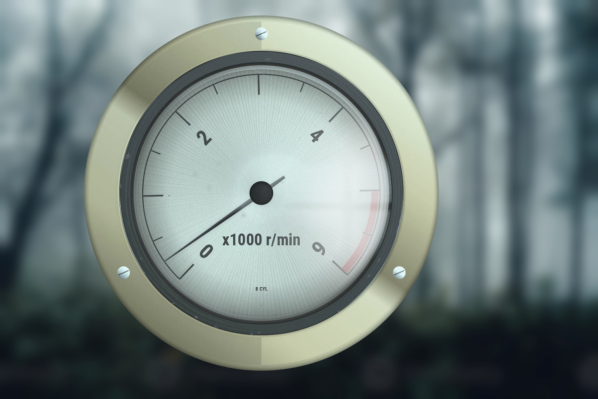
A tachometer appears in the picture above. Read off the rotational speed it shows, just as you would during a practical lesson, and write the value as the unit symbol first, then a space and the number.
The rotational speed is rpm 250
